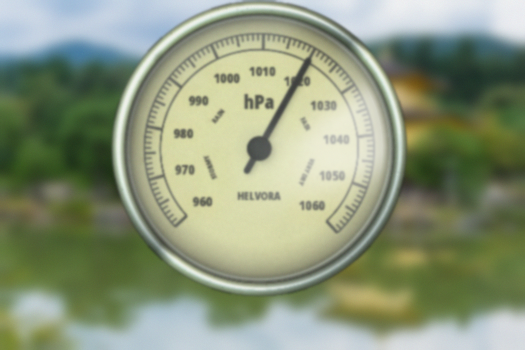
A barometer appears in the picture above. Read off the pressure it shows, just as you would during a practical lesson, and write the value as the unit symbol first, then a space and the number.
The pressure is hPa 1020
